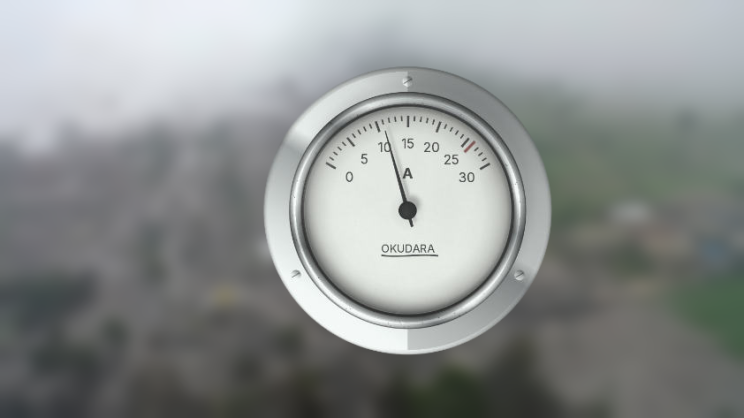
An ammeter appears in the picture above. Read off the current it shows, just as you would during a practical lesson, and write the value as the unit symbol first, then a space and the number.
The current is A 11
